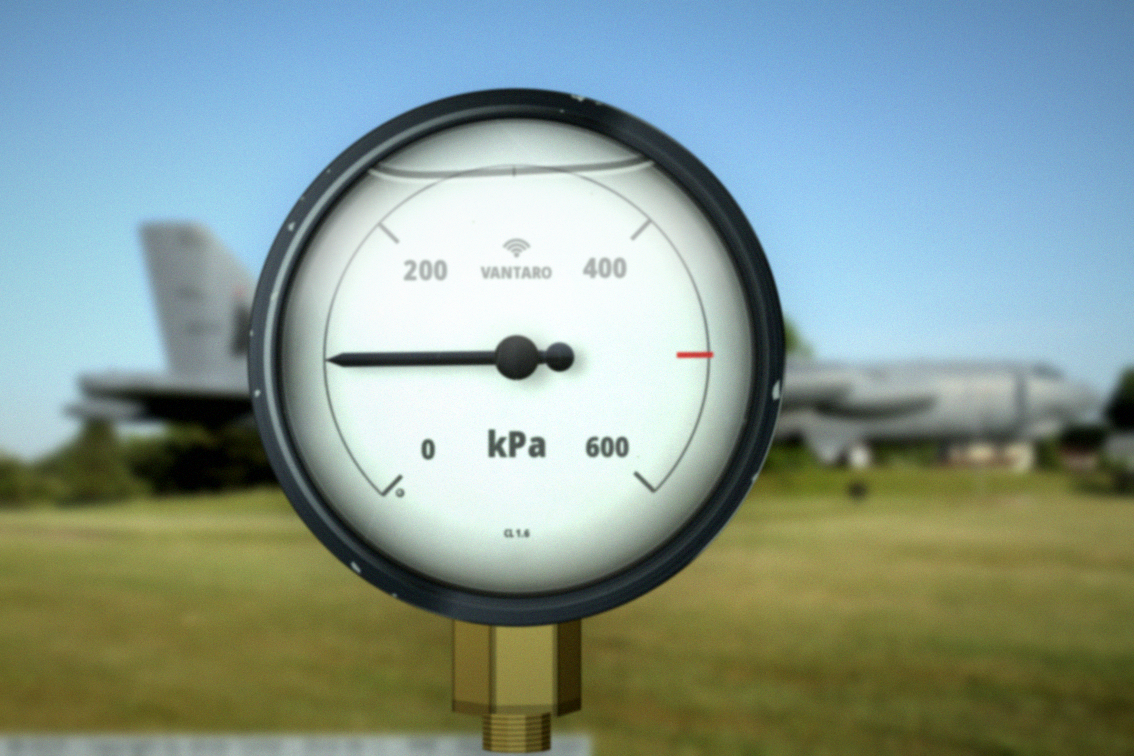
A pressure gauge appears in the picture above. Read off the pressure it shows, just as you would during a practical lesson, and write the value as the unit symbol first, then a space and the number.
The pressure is kPa 100
